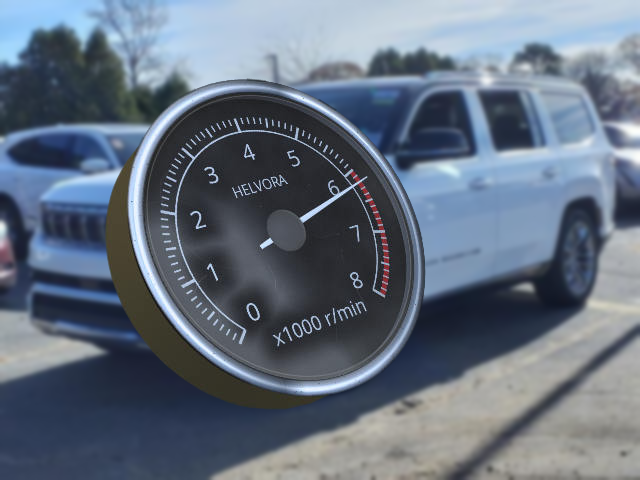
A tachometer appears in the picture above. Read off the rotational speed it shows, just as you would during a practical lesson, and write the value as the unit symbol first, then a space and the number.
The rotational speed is rpm 6200
